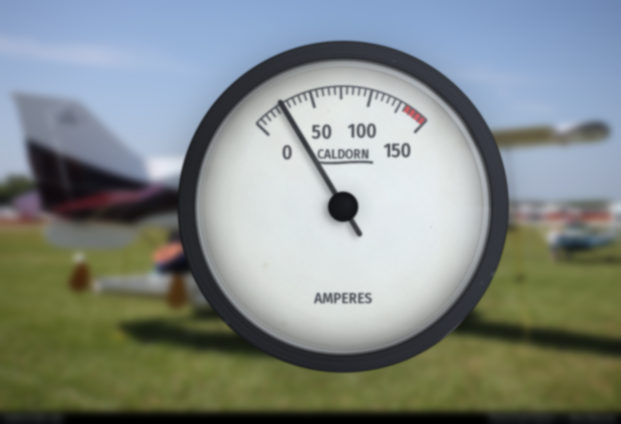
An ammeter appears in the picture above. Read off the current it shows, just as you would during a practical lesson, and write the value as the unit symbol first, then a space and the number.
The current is A 25
